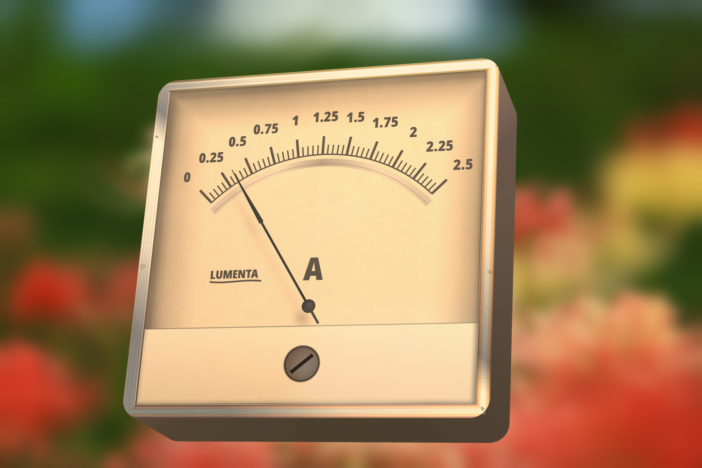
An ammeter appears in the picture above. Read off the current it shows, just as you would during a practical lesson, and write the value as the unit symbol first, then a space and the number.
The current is A 0.35
